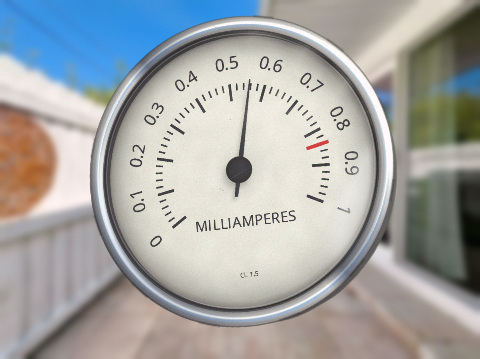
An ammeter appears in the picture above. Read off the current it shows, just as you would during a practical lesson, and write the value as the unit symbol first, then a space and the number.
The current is mA 0.56
